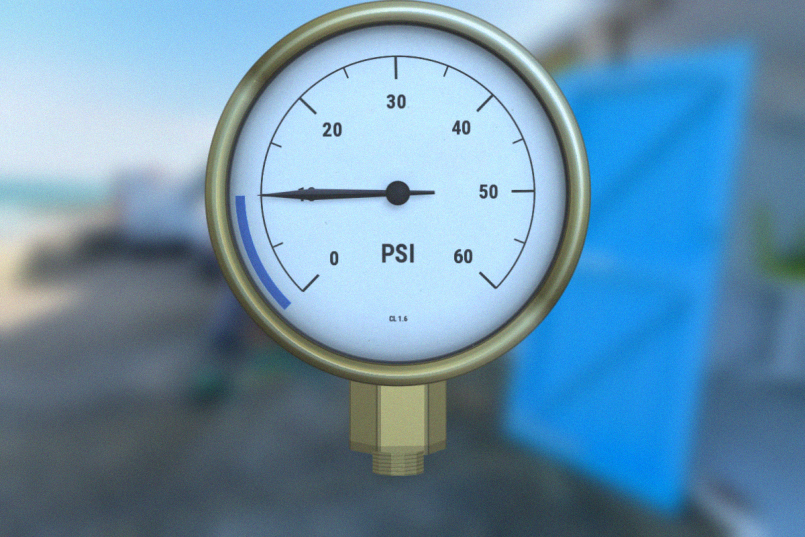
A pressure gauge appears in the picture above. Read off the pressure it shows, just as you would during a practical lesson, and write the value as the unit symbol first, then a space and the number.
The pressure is psi 10
